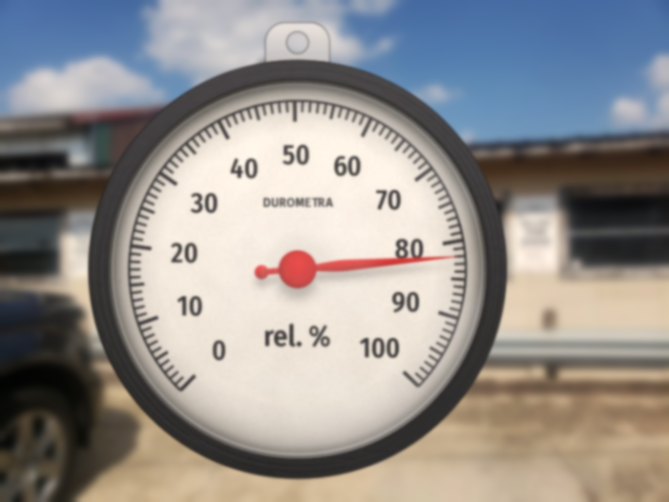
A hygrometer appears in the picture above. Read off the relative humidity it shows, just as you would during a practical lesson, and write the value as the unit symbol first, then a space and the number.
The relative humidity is % 82
